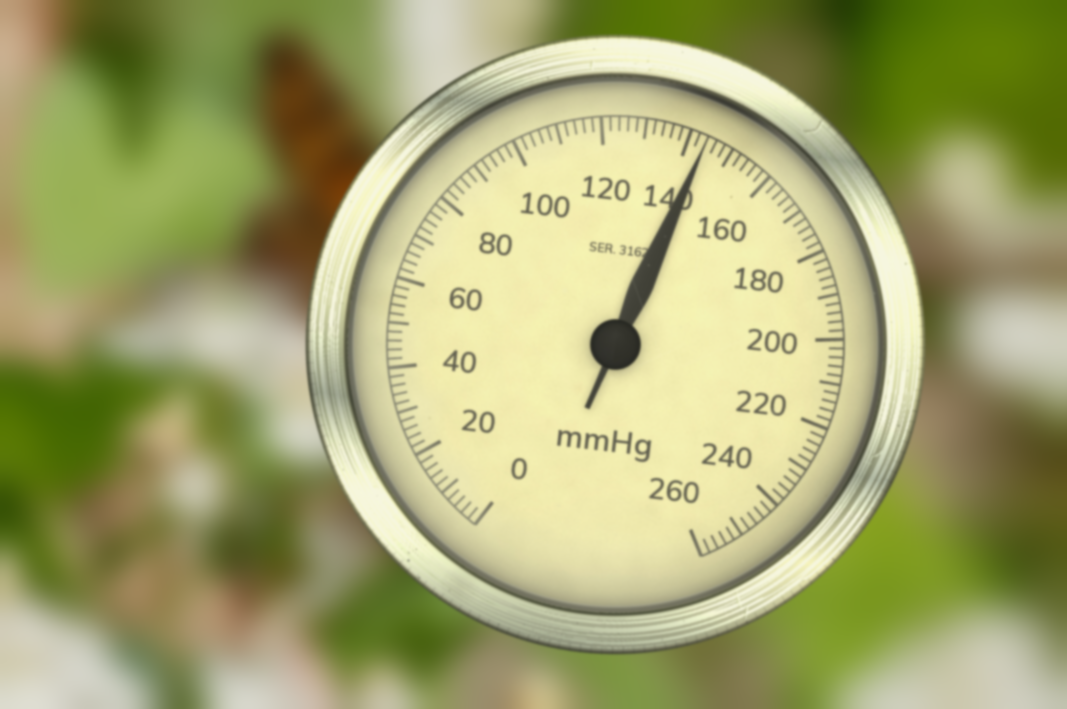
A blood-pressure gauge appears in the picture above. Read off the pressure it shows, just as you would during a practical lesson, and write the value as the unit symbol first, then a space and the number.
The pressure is mmHg 144
